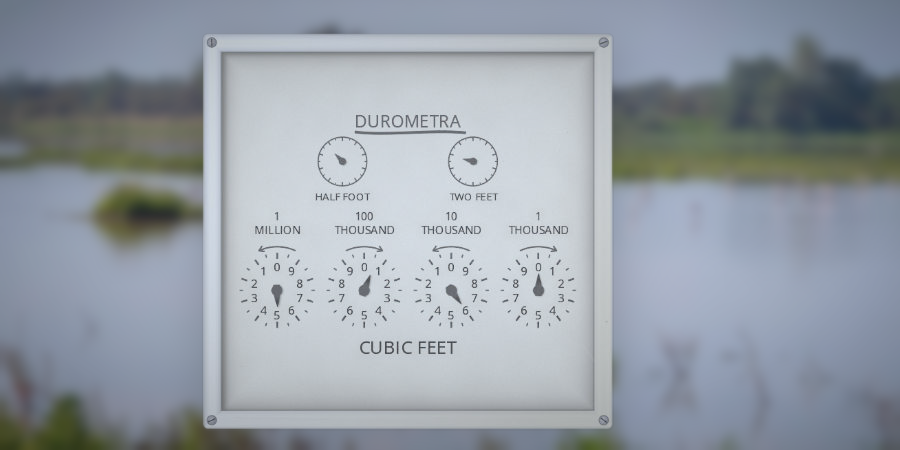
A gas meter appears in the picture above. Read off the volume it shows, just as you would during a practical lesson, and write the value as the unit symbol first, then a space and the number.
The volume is ft³ 506000
